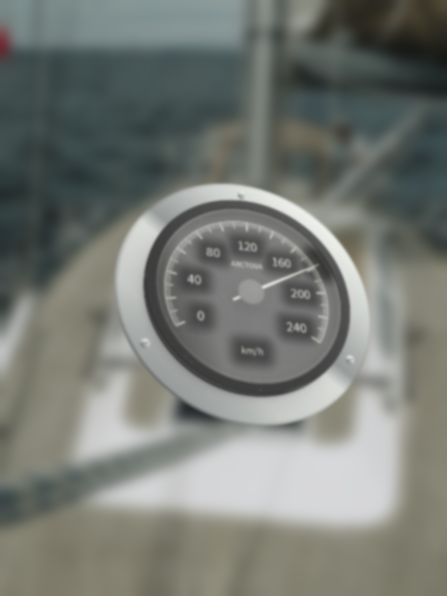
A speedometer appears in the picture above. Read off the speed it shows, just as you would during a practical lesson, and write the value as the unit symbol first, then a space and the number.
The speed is km/h 180
